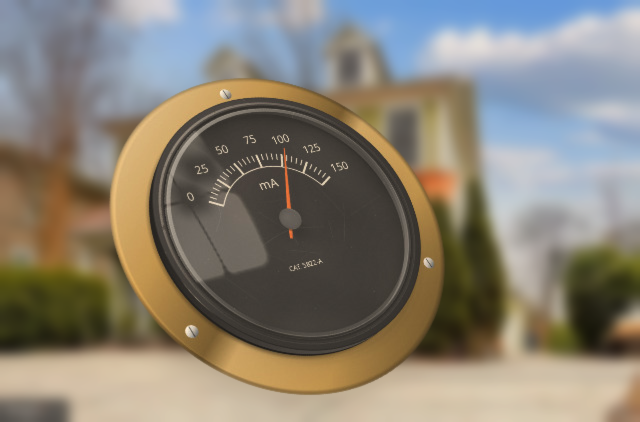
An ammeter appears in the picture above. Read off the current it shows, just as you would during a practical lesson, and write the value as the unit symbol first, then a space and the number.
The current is mA 100
